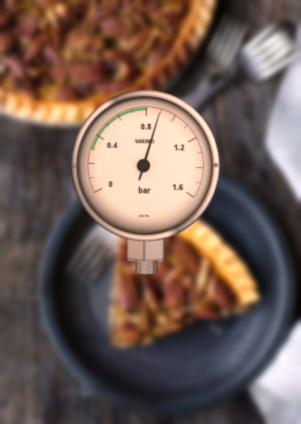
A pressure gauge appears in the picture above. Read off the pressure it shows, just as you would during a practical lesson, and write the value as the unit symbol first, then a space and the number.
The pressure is bar 0.9
